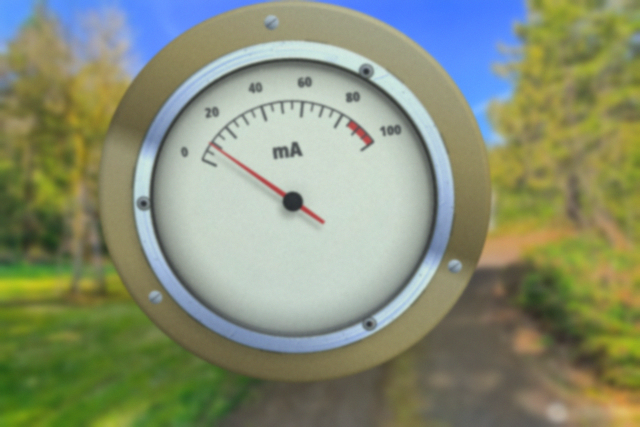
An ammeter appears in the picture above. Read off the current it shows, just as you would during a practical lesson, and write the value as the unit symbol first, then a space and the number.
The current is mA 10
